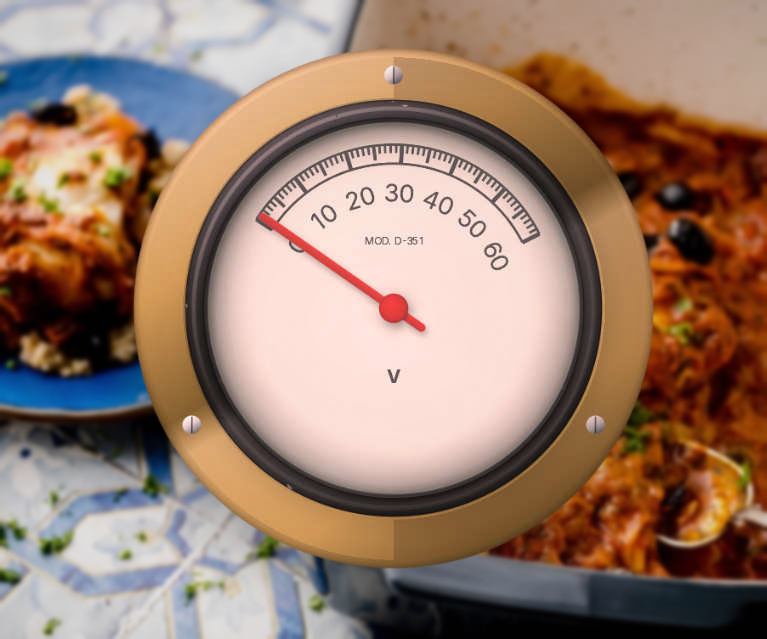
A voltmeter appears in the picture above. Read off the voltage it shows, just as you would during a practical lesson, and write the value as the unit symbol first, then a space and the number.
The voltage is V 1
